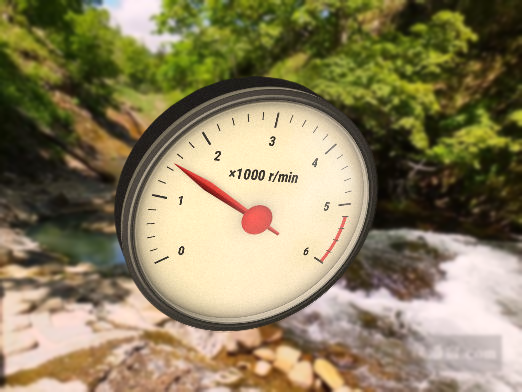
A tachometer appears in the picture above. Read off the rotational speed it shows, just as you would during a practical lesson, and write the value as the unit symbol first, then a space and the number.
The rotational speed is rpm 1500
